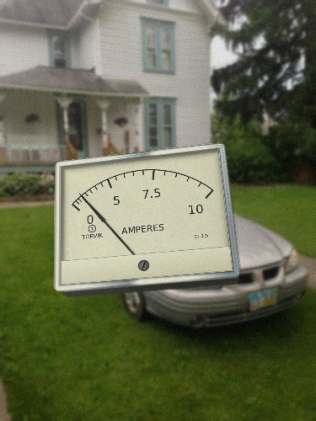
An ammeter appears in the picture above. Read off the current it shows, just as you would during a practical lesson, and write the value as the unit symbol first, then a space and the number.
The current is A 2.5
